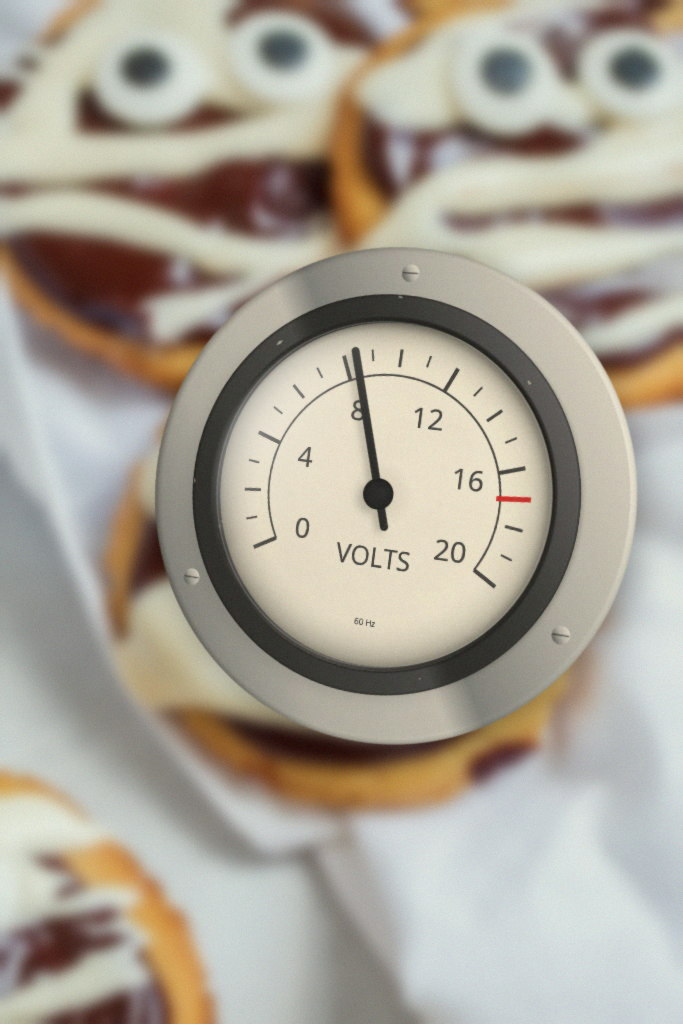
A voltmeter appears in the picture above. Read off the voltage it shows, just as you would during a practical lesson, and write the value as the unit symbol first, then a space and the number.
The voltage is V 8.5
